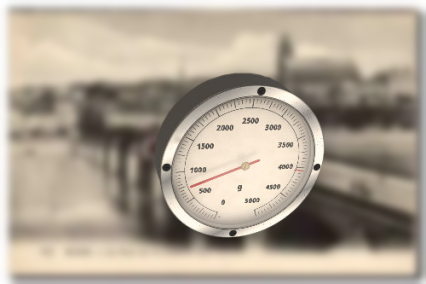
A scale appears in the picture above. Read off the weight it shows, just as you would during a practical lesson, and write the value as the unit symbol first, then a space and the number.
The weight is g 750
